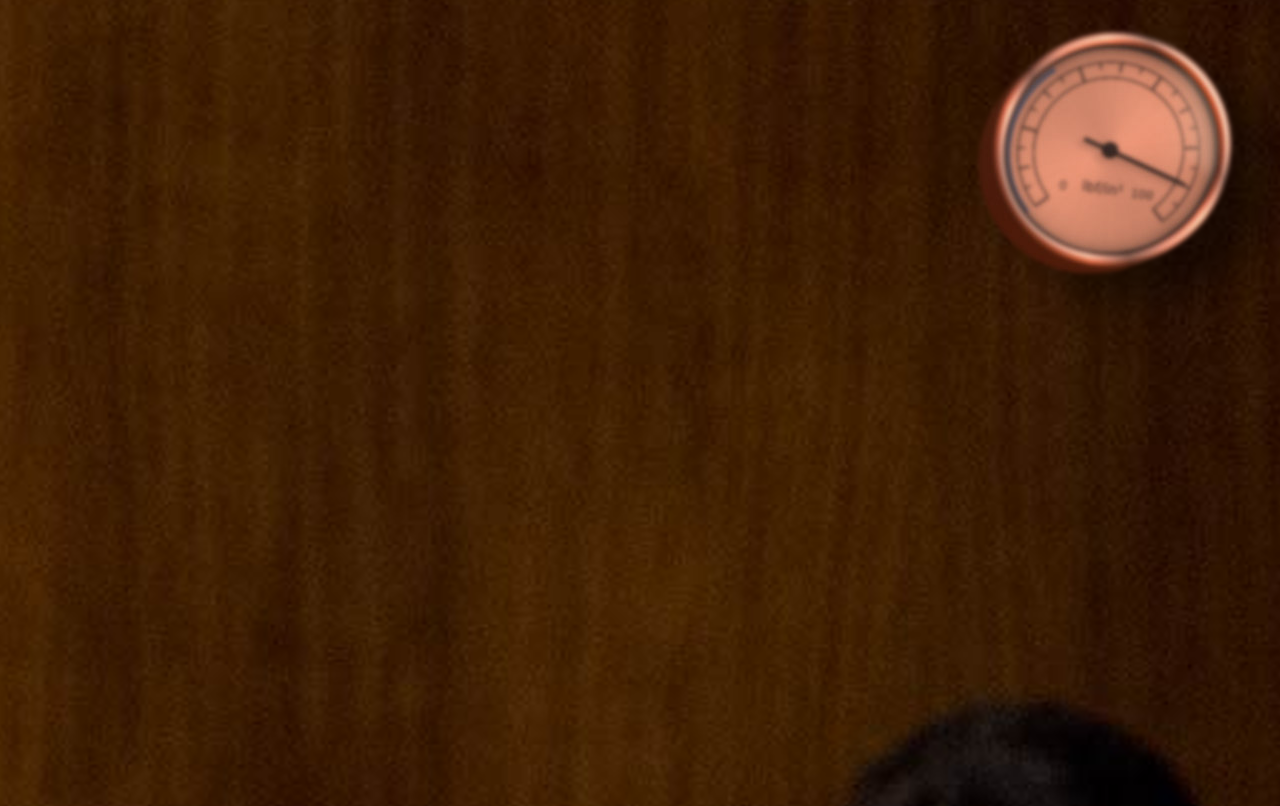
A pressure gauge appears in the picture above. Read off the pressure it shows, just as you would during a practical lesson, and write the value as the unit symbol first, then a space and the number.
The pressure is psi 90
